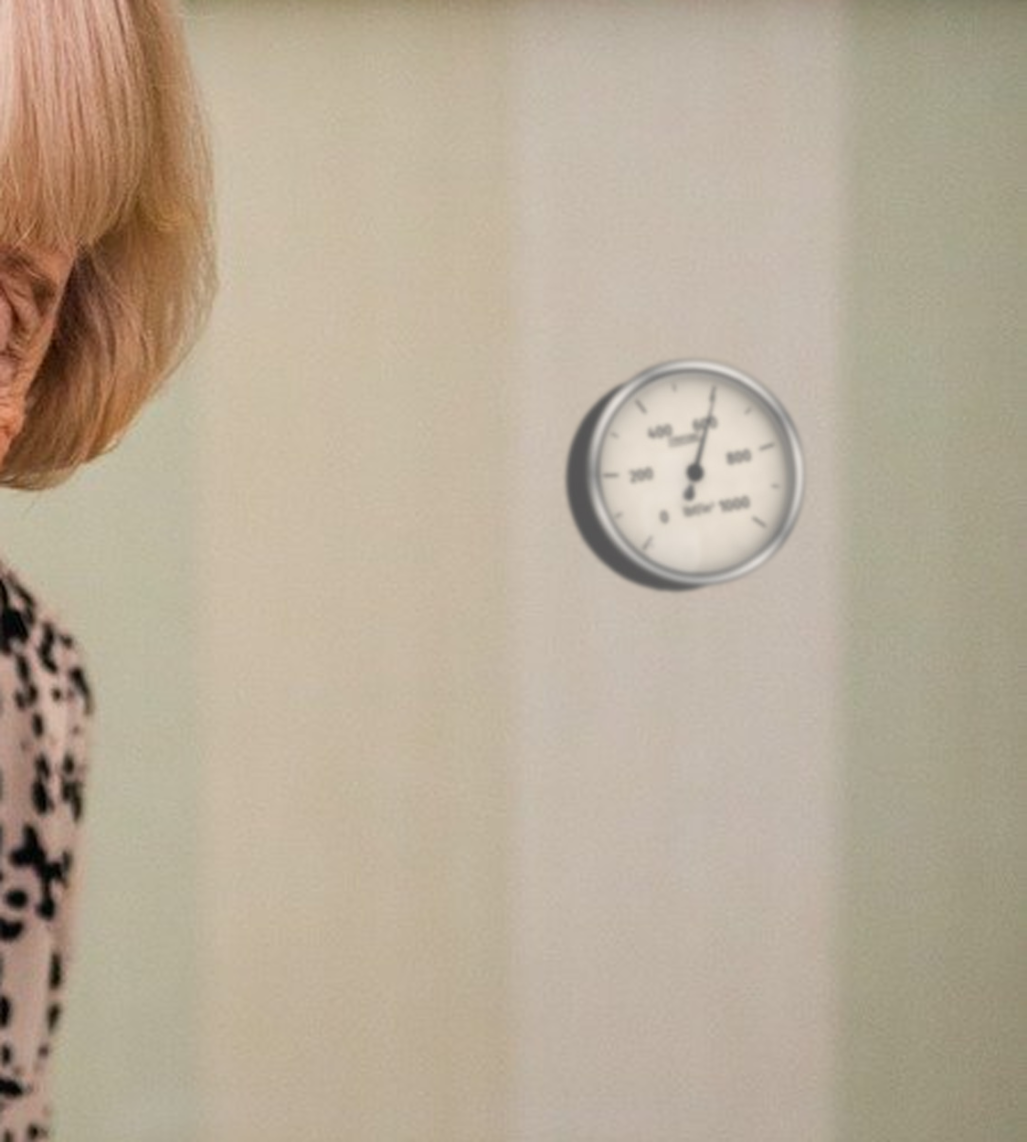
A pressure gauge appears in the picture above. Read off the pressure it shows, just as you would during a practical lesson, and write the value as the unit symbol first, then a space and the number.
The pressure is psi 600
